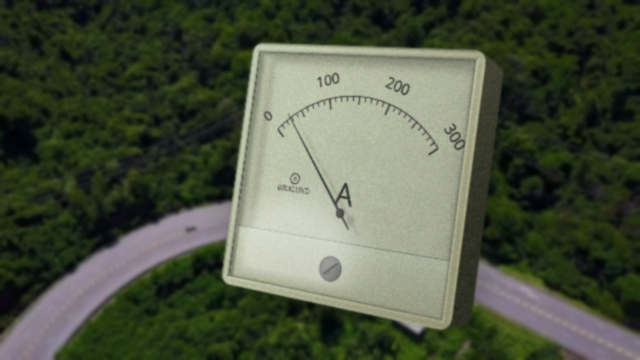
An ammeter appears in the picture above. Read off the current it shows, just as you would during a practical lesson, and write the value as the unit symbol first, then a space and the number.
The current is A 30
